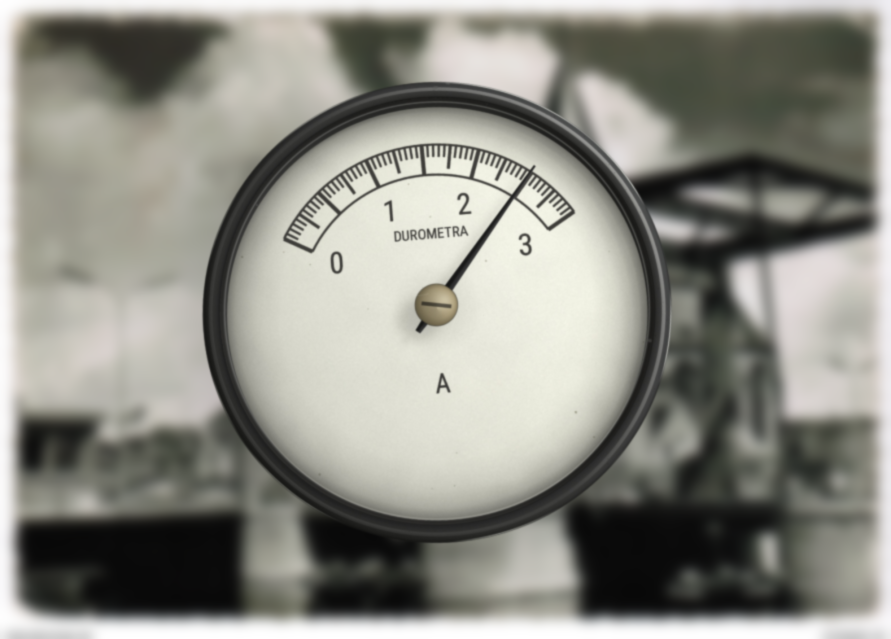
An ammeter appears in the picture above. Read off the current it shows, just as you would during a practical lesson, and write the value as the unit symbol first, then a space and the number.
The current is A 2.5
